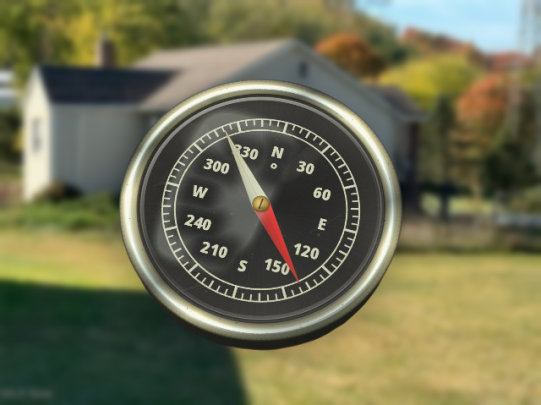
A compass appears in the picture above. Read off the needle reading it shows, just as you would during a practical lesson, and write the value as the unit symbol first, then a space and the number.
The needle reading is ° 140
